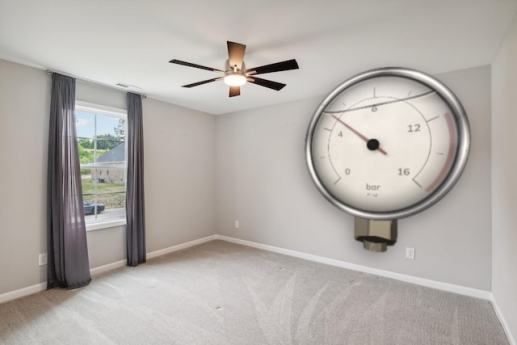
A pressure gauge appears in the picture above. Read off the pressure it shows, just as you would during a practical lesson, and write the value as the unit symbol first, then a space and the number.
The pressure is bar 5
